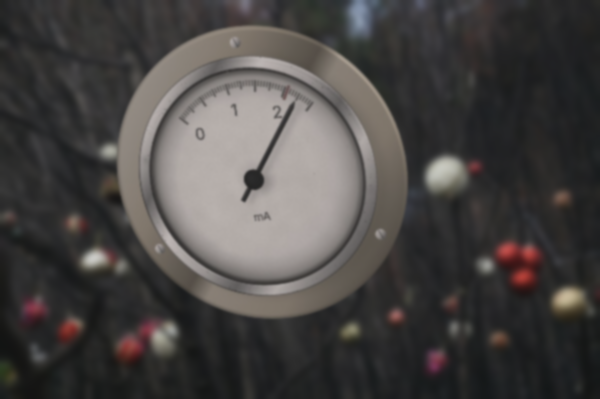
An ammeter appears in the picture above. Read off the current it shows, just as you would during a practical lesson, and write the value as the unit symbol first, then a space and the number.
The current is mA 2.25
